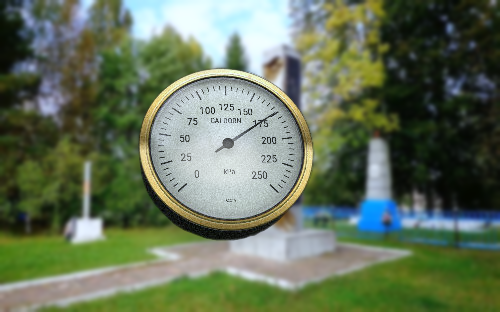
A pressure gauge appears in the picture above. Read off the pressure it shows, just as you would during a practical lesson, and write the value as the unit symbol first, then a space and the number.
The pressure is kPa 175
